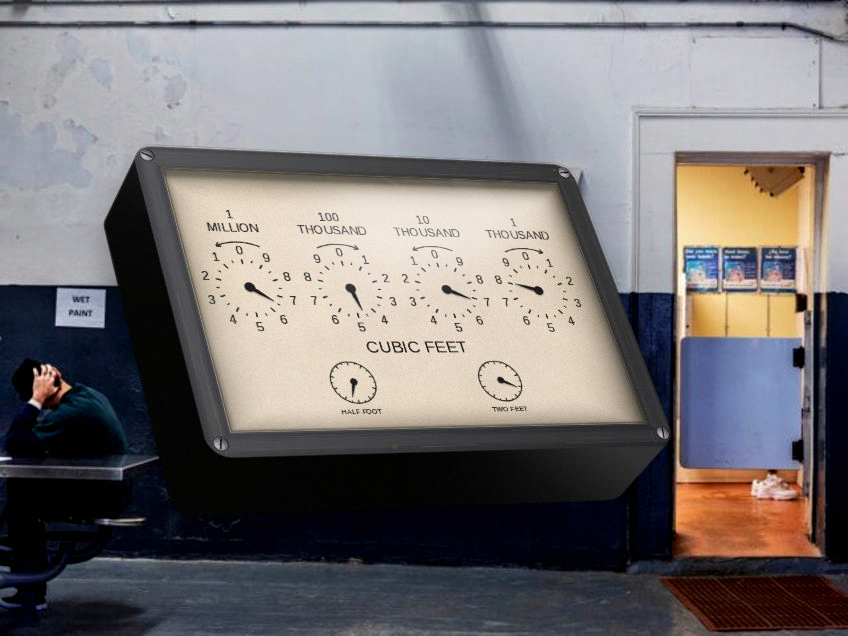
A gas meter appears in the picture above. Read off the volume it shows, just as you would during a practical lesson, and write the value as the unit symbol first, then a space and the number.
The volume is ft³ 646800
